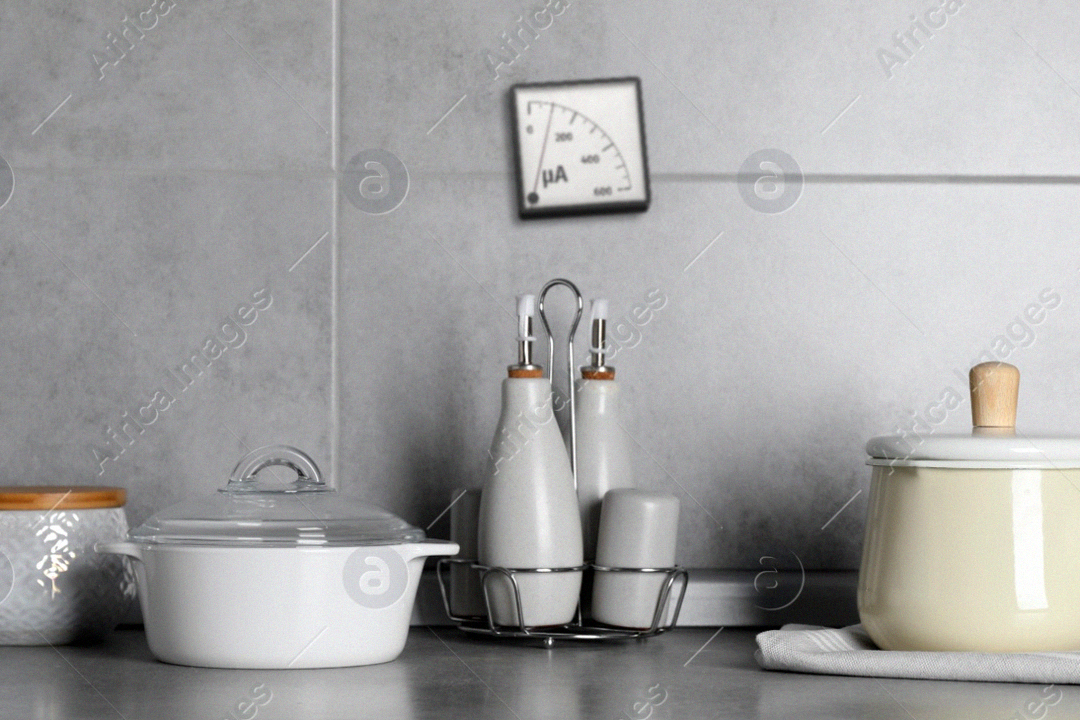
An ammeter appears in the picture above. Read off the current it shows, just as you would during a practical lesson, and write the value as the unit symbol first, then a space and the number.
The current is µA 100
